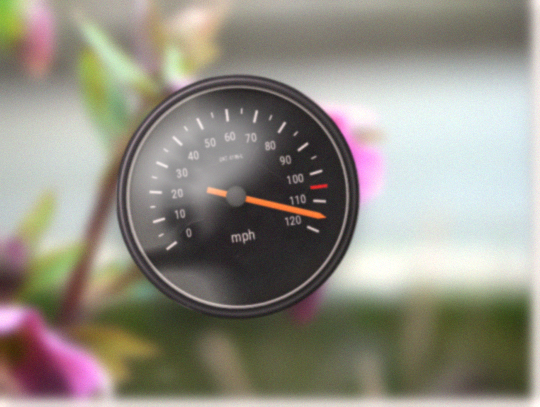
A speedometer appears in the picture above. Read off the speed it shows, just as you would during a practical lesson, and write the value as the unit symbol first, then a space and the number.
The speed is mph 115
